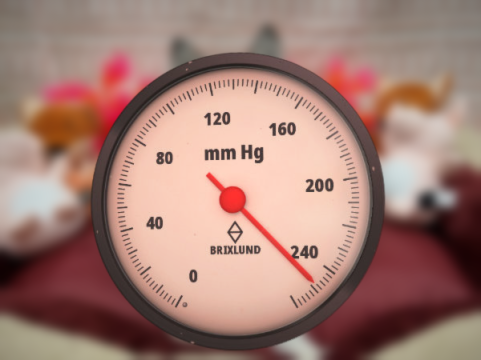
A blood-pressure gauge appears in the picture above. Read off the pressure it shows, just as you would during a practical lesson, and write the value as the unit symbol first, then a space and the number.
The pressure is mmHg 248
